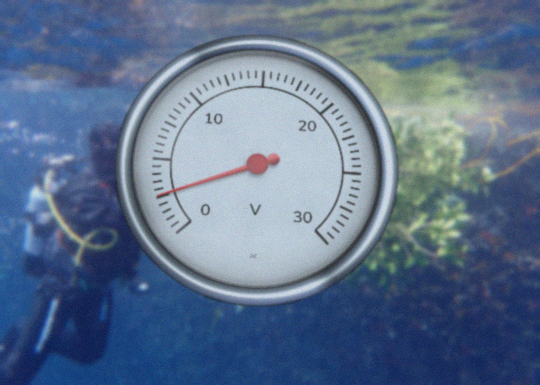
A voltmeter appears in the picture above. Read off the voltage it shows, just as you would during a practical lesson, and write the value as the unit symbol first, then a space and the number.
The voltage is V 2.5
